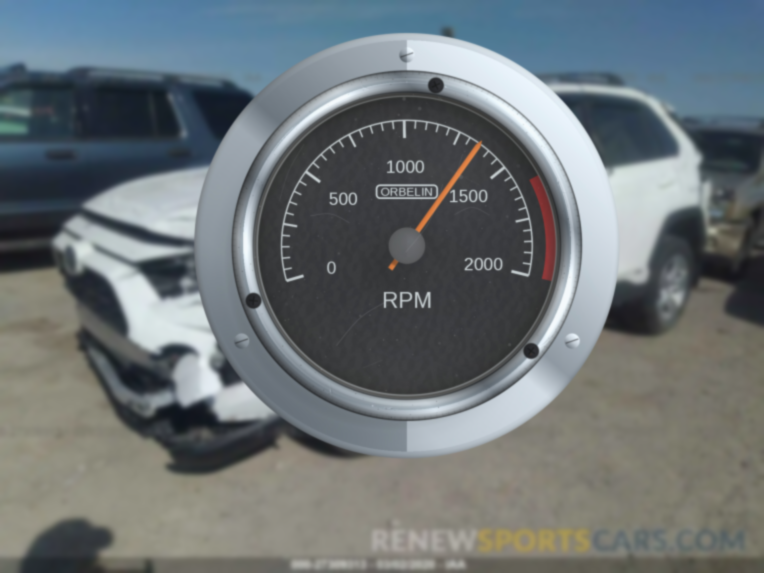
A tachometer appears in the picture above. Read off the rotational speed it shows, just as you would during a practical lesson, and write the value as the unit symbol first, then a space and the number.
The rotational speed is rpm 1350
